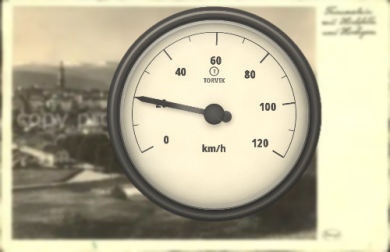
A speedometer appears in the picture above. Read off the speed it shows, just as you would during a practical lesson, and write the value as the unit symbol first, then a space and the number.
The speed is km/h 20
